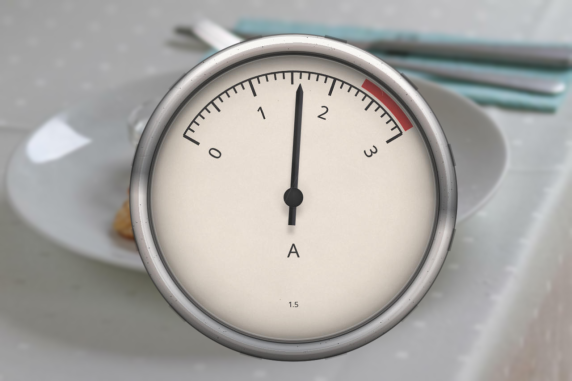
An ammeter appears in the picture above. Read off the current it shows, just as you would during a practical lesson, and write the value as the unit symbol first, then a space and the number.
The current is A 1.6
